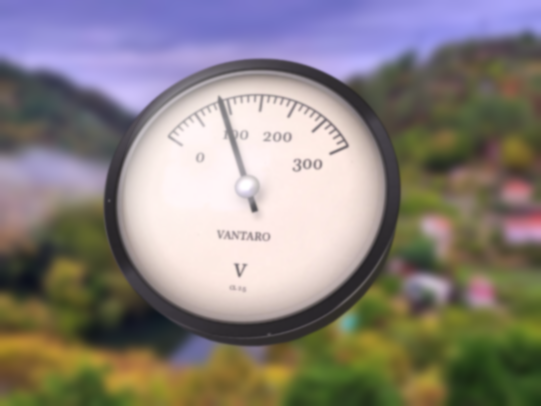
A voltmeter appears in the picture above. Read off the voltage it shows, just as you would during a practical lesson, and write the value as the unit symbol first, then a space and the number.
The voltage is V 90
